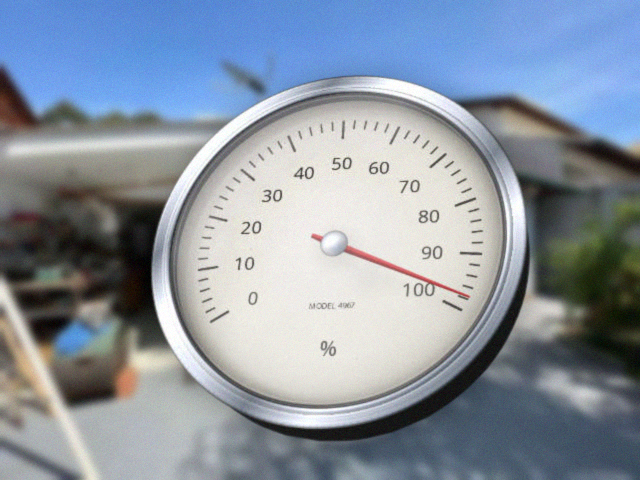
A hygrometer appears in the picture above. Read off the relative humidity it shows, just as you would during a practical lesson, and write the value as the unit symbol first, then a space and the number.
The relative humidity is % 98
